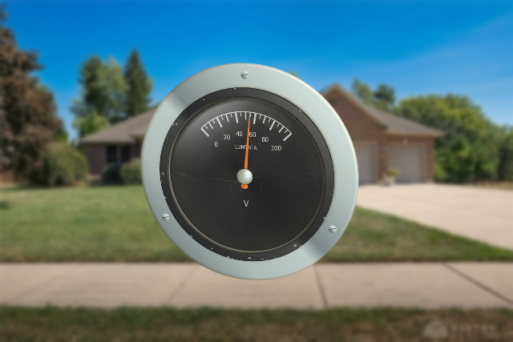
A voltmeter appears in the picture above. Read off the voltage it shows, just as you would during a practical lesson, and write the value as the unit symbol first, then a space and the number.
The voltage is V 55
